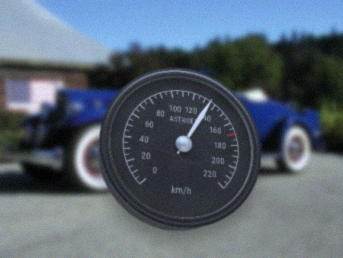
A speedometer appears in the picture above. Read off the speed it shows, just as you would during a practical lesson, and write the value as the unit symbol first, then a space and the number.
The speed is km/h 135
